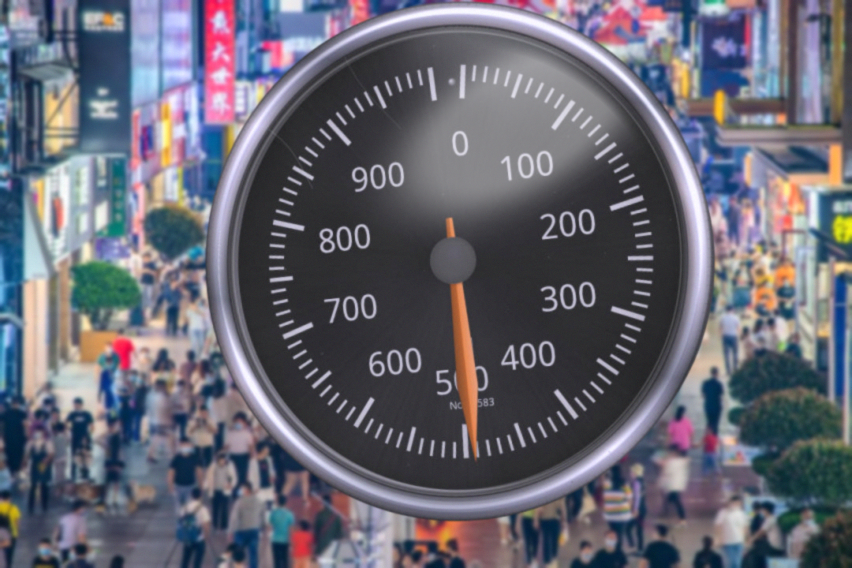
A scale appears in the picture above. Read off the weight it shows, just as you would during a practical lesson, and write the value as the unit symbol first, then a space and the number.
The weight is g 490
